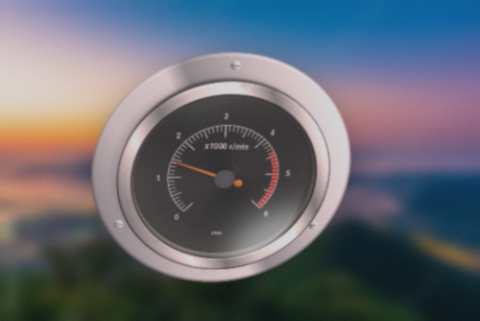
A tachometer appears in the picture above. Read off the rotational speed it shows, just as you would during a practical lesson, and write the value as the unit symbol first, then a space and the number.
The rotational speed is rpm 1500
